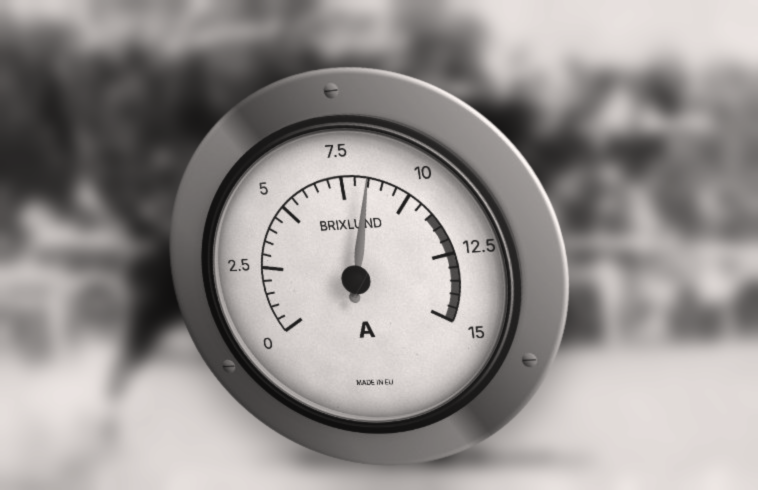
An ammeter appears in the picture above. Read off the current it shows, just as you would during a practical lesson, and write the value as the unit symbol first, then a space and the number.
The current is A 8.5
